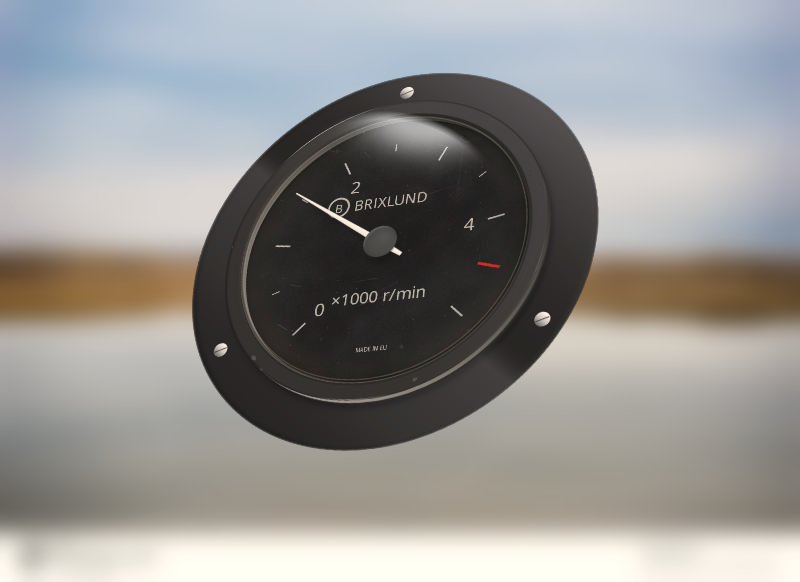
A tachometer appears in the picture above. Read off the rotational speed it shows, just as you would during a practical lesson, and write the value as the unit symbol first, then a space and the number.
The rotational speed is rpm 1500
